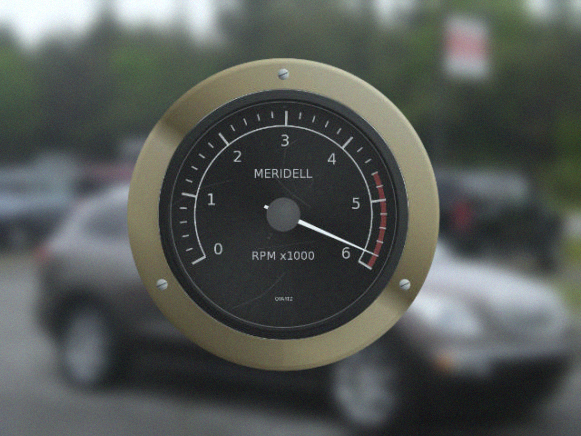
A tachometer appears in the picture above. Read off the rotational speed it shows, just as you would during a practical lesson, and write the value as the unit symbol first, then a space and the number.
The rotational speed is rpm 5800
